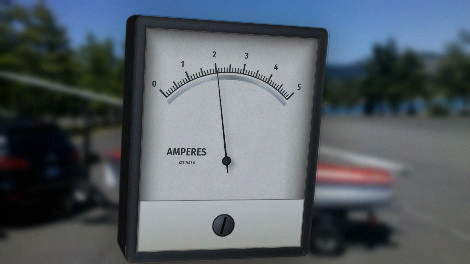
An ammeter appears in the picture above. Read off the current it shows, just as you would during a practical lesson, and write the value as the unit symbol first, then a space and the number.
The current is A 2
